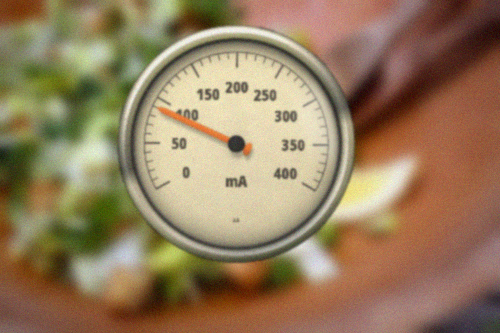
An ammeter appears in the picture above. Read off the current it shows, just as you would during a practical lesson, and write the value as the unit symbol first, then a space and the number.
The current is mA 90
